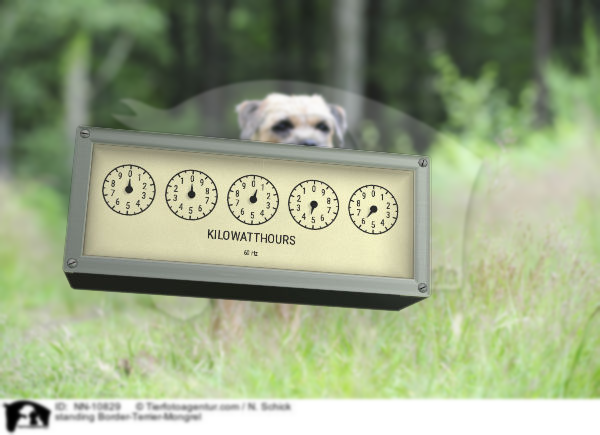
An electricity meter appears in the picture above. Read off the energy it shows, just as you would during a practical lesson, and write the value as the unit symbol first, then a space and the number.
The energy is kWh 46
